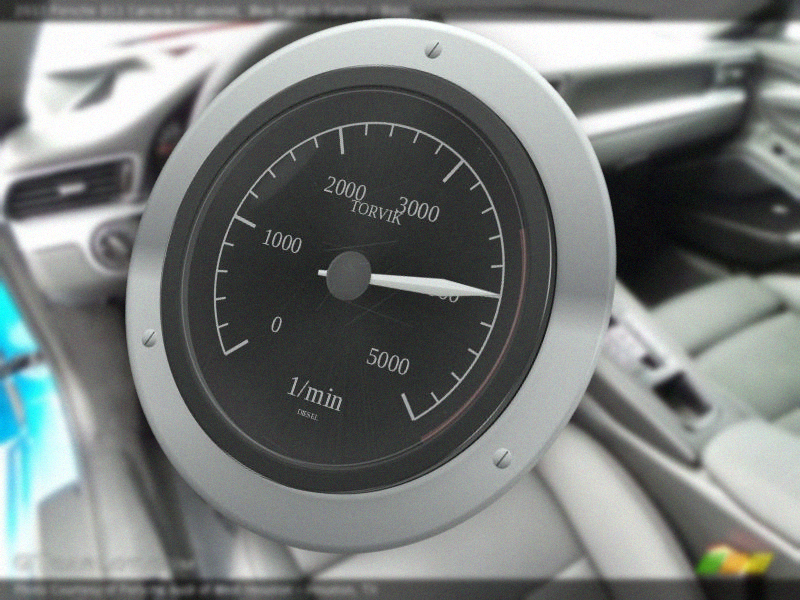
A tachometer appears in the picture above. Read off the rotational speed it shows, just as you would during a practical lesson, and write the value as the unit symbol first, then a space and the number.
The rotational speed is rpm 4000
